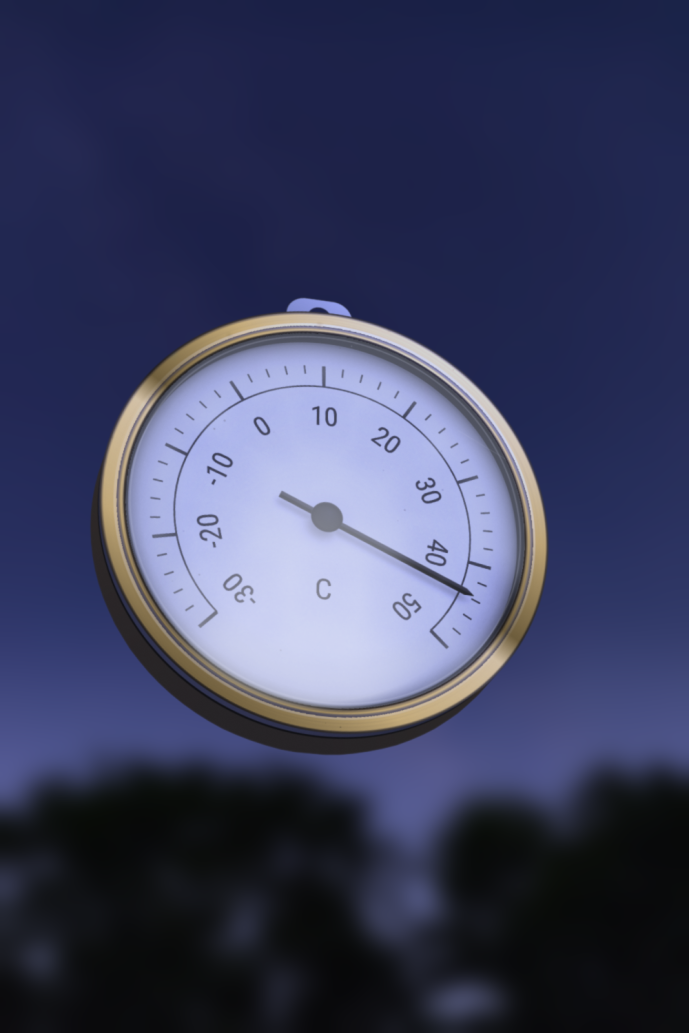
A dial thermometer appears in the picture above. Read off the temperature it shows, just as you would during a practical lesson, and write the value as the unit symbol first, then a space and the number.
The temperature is °C 44
